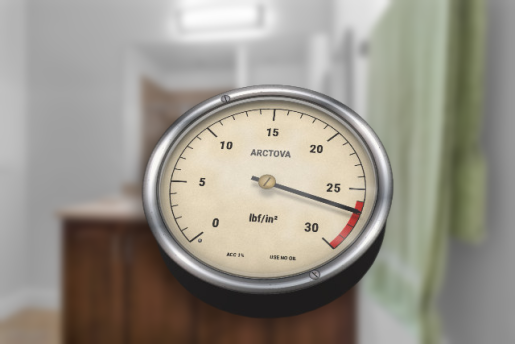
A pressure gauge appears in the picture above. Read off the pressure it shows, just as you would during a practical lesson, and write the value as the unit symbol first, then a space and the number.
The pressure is psi 27
